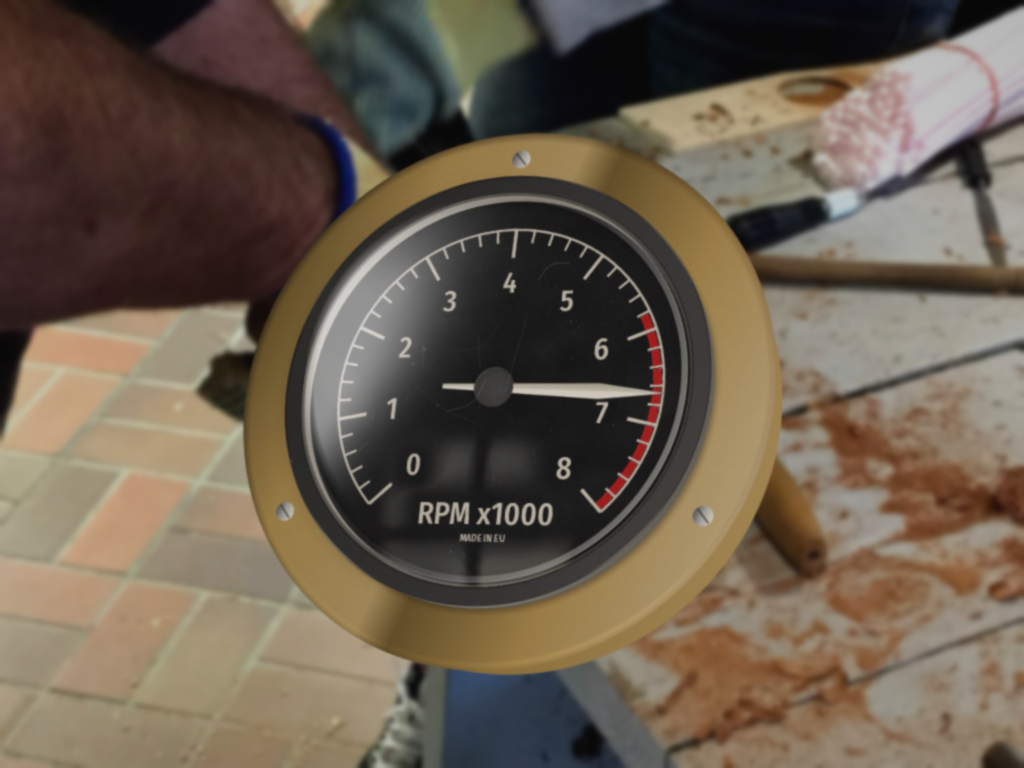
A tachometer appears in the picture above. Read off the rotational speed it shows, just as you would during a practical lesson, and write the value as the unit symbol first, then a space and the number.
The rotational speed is rpm 6700
